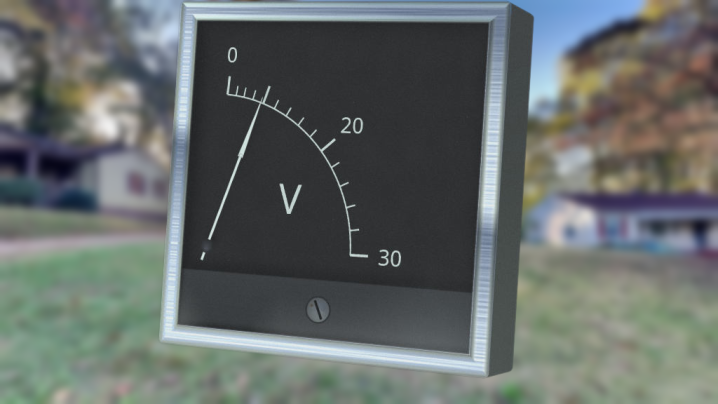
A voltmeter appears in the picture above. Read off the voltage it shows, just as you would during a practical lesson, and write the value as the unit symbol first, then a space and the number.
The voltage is V 10
